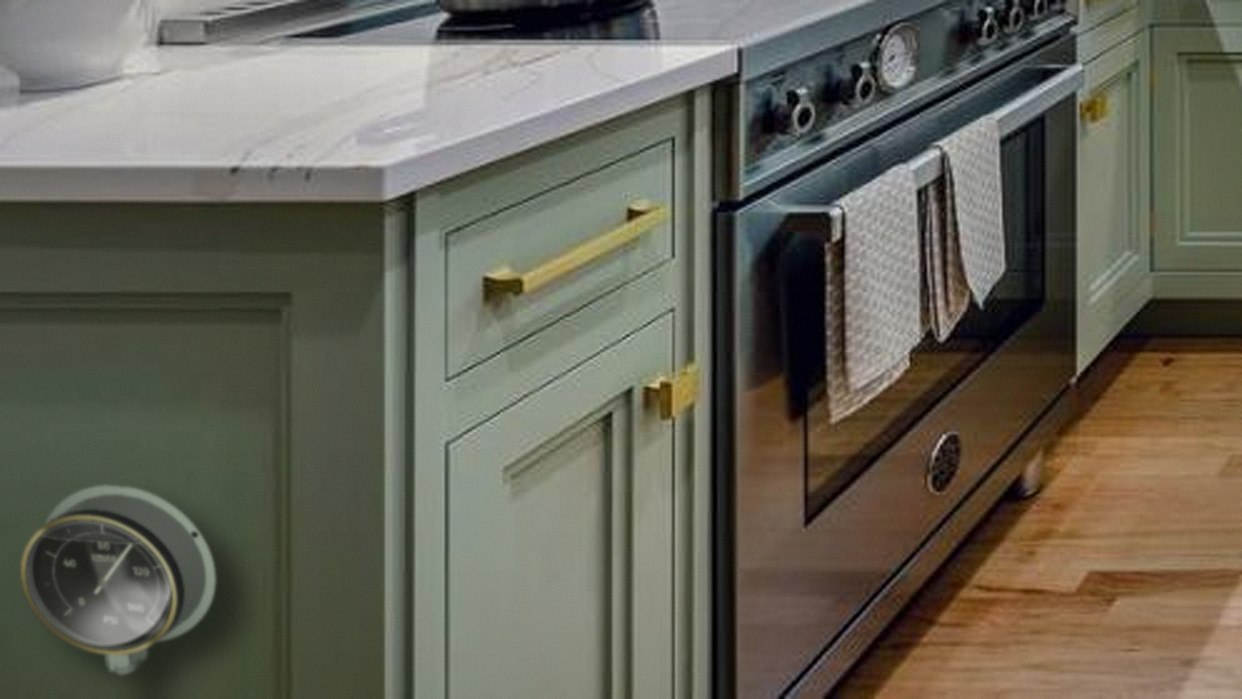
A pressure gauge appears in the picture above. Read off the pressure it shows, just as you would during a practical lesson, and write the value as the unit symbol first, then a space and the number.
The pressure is psi 100
